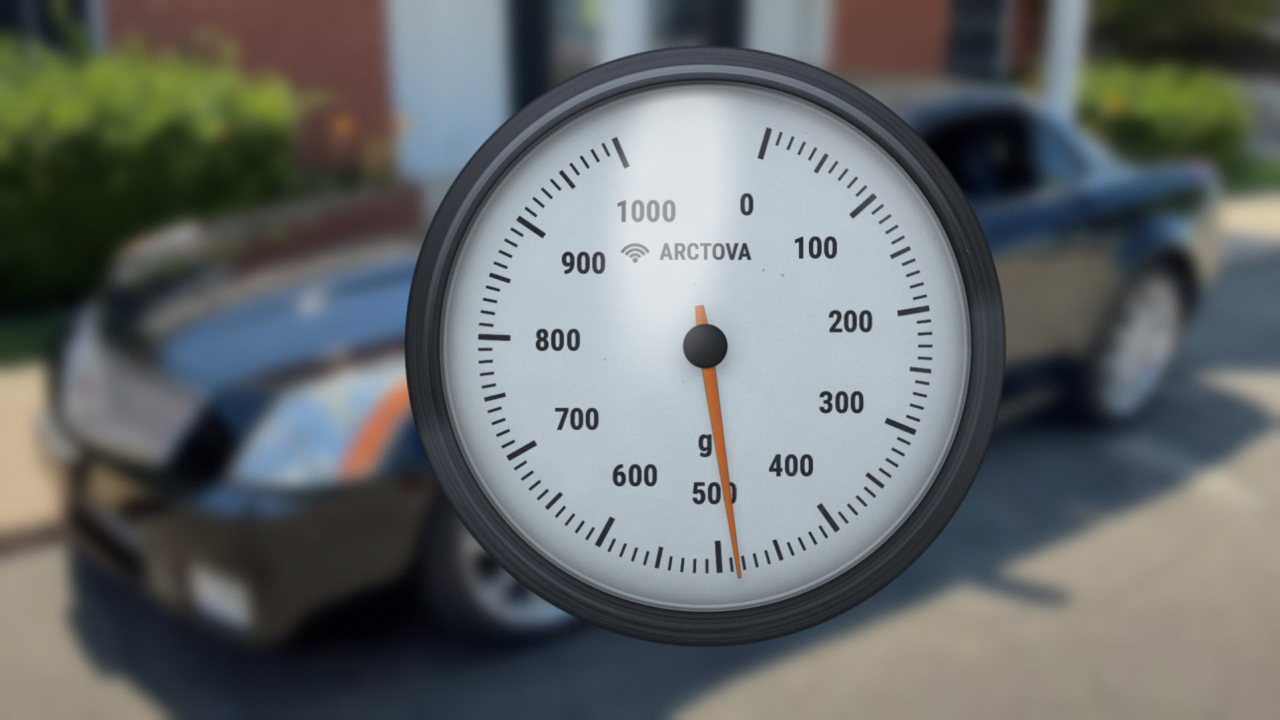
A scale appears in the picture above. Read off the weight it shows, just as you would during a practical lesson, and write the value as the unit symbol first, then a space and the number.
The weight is g 485
